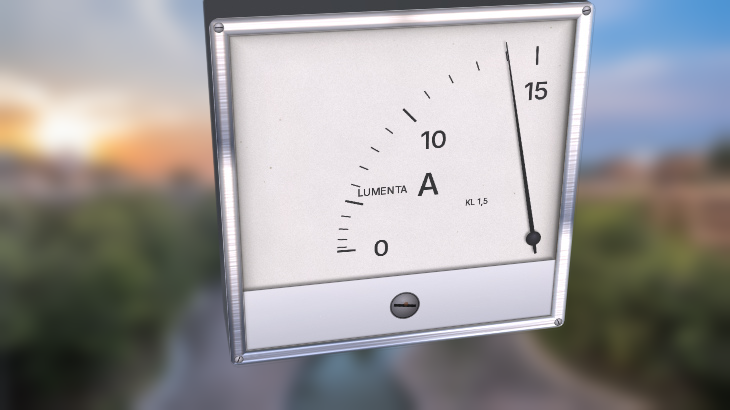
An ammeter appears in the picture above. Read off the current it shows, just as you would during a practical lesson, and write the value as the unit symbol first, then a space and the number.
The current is A 14
